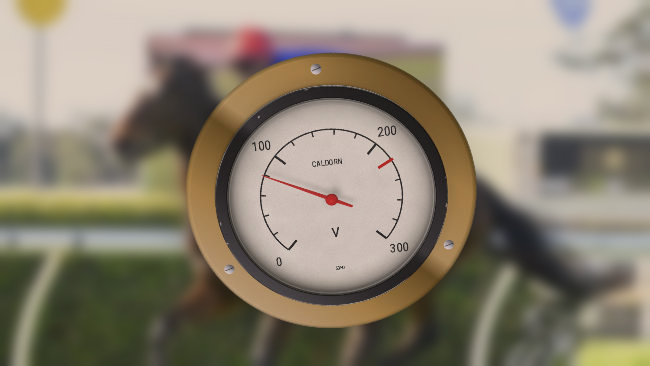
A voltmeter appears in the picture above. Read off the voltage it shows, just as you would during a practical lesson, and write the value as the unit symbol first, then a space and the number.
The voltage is V 80
